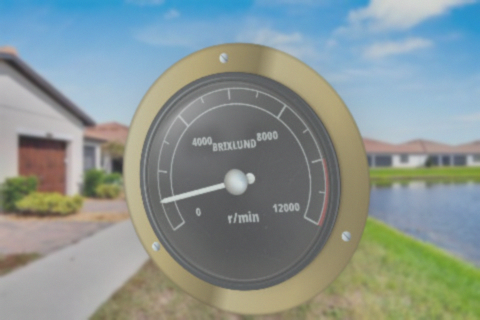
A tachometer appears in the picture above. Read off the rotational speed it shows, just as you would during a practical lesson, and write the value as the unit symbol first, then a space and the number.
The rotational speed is rpm 1000
